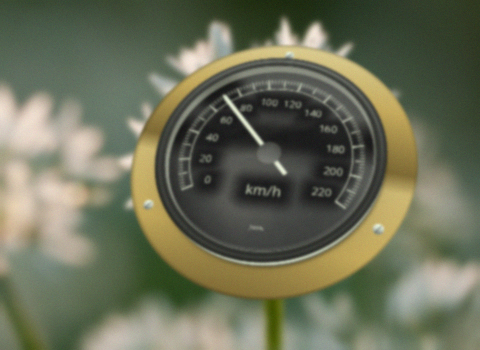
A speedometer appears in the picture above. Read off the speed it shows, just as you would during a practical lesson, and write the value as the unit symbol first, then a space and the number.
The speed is km/h 70
